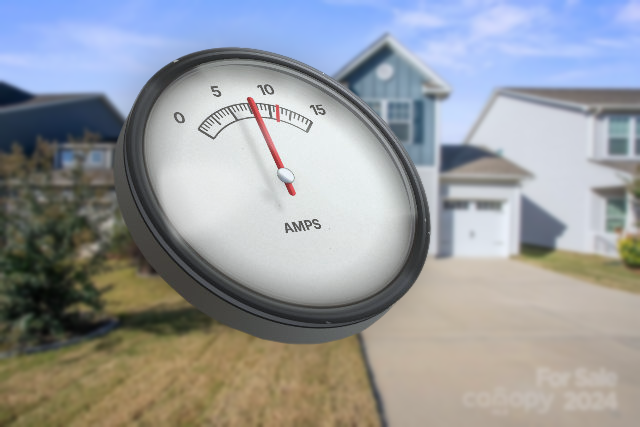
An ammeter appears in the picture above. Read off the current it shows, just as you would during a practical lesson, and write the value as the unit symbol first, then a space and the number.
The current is A 7.5
